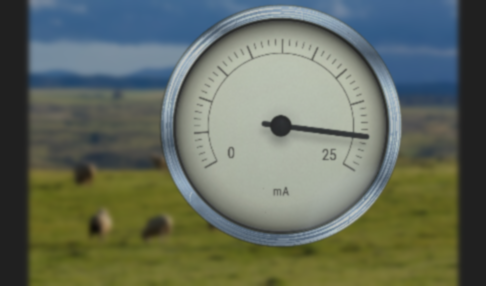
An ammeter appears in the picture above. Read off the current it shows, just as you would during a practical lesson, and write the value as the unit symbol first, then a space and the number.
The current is mA 22.5
